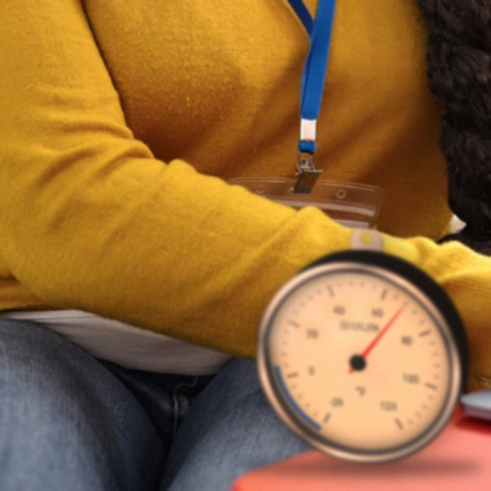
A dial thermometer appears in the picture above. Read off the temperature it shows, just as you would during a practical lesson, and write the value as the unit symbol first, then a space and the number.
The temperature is °F 68
